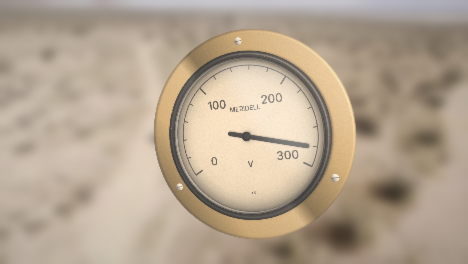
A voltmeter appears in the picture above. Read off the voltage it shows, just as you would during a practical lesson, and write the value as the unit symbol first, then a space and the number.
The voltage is V 280
